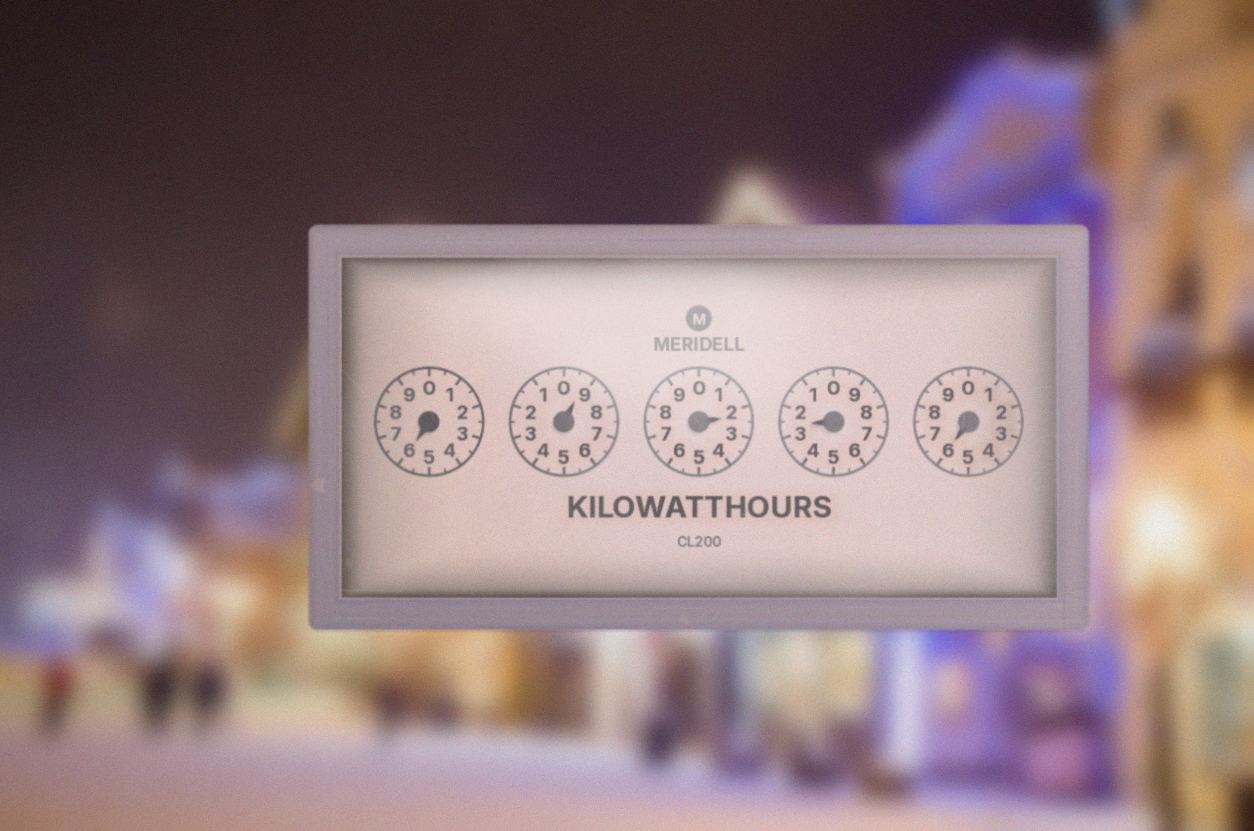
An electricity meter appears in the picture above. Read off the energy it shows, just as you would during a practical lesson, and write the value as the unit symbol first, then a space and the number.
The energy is kWh 59226
